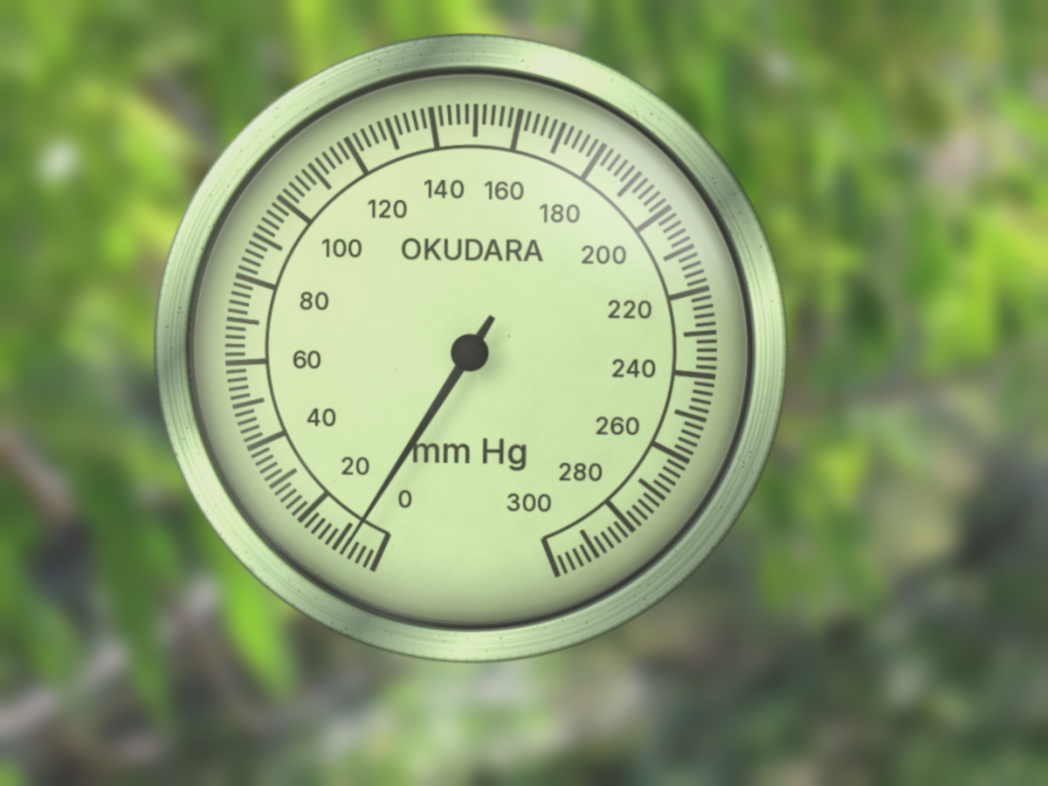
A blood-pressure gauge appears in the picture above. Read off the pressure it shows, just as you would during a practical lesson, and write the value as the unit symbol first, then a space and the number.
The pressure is mmHg 8
